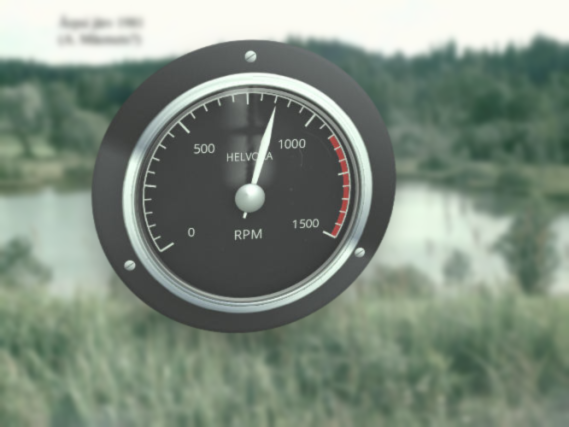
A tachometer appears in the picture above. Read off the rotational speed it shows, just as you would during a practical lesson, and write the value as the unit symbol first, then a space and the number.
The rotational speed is rpm 850
